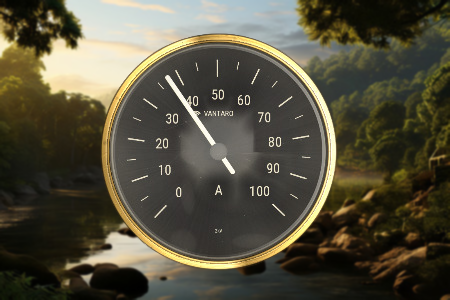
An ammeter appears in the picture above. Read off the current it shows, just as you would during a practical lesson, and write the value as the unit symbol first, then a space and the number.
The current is A 37.5
